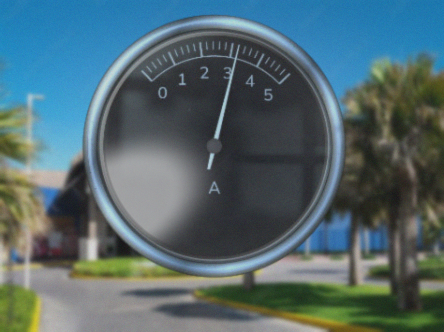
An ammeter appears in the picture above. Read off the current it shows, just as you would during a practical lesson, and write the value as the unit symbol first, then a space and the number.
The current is A 3.2
